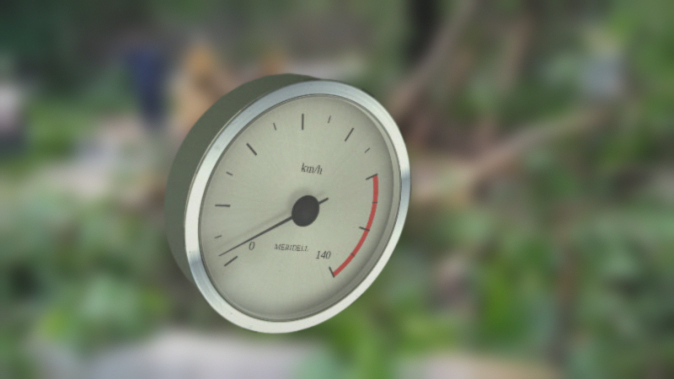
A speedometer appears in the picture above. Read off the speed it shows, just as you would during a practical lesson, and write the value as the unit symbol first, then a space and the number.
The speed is km/h 5
